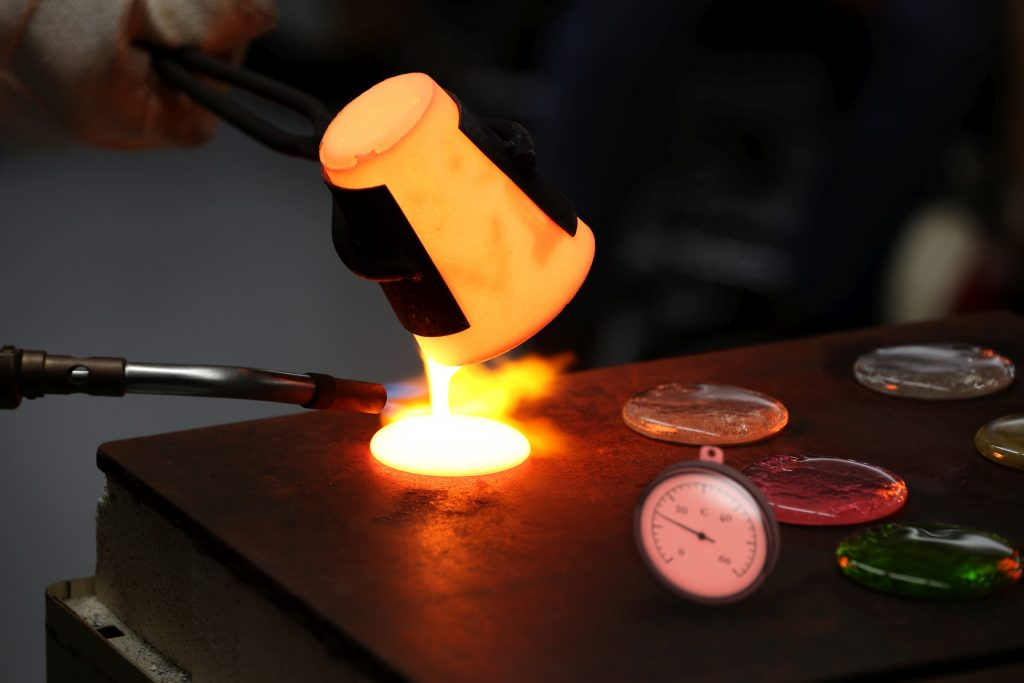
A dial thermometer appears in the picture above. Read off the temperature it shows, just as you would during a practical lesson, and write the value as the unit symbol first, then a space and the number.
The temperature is °C 14
